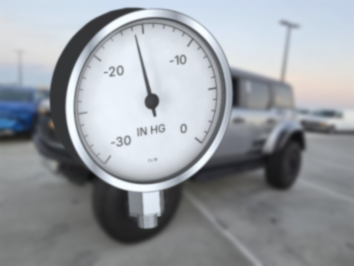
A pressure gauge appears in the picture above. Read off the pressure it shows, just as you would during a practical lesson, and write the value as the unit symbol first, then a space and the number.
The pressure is inHg -16
